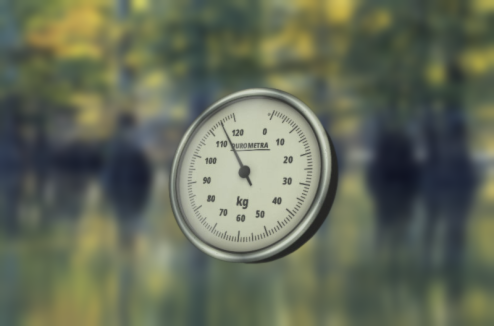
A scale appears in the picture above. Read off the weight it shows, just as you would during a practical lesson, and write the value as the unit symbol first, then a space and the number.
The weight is kg 115
